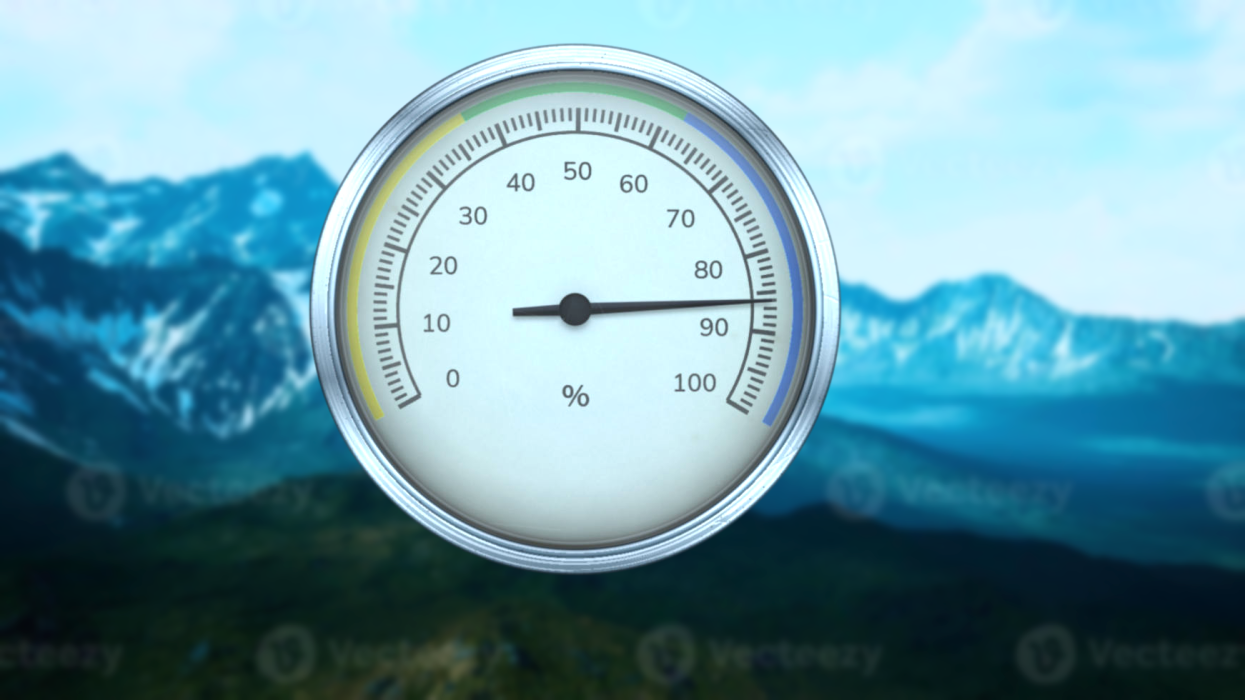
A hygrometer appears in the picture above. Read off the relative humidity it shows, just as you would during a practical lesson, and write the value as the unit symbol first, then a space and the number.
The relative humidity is % 86
